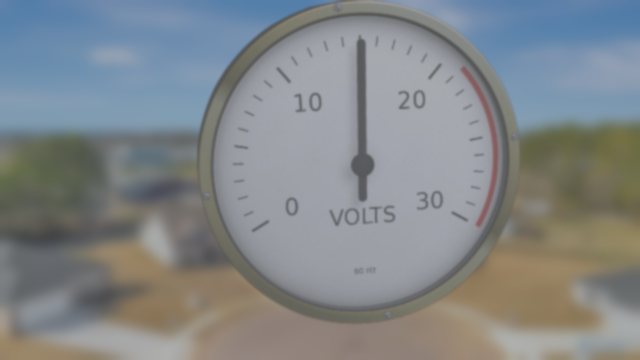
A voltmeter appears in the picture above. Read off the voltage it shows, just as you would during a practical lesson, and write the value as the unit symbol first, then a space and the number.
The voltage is V 15
